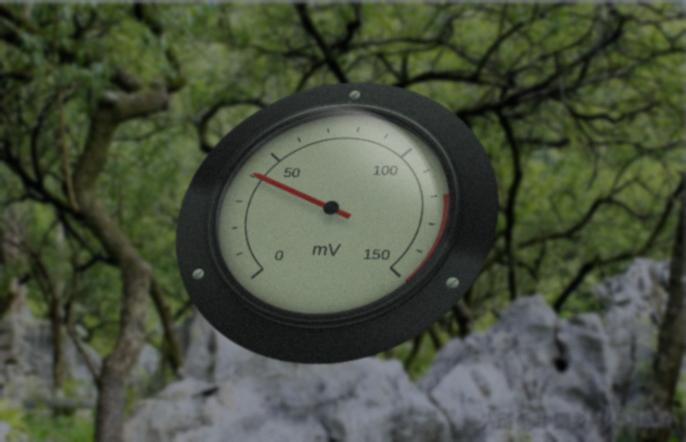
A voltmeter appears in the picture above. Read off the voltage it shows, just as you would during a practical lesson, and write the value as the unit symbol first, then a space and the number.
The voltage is mV 40
